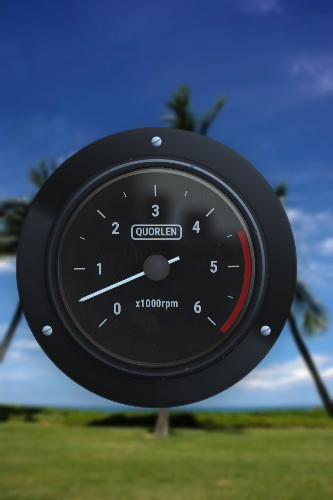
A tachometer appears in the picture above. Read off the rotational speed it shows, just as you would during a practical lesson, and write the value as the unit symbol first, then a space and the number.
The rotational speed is rpm 500
